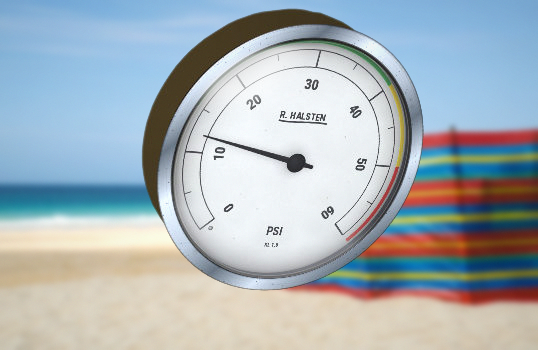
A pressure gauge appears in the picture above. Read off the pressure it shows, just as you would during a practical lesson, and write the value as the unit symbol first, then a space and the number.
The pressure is psi 12.5
